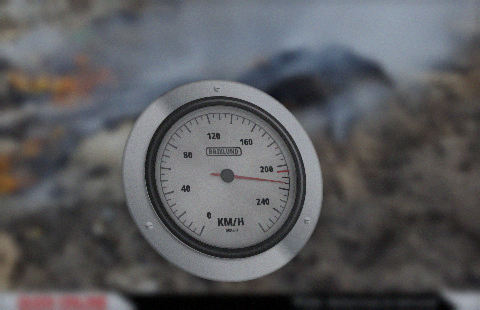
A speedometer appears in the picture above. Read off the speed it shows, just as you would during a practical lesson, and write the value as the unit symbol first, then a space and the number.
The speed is km/h 215
